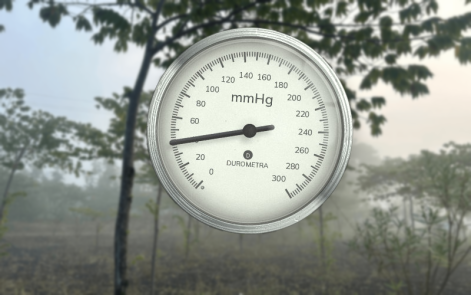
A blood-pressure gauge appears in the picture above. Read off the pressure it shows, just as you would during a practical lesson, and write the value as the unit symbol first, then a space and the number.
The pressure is mmHg 40
